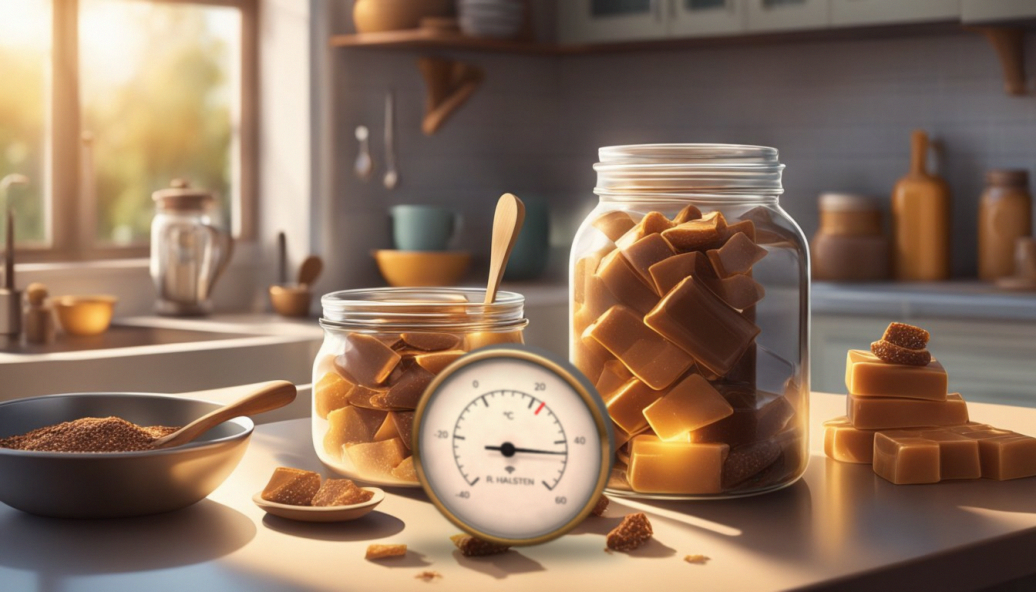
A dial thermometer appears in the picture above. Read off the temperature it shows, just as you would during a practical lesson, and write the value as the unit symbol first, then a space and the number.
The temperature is °C 44
